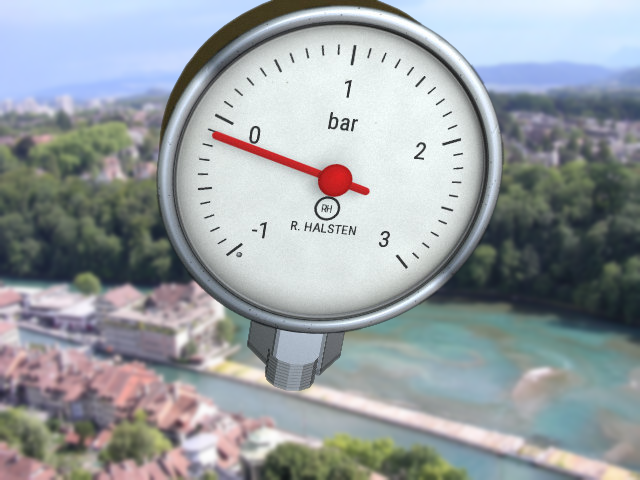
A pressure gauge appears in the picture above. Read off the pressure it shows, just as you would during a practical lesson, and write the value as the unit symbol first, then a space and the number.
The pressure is bar -0.1
